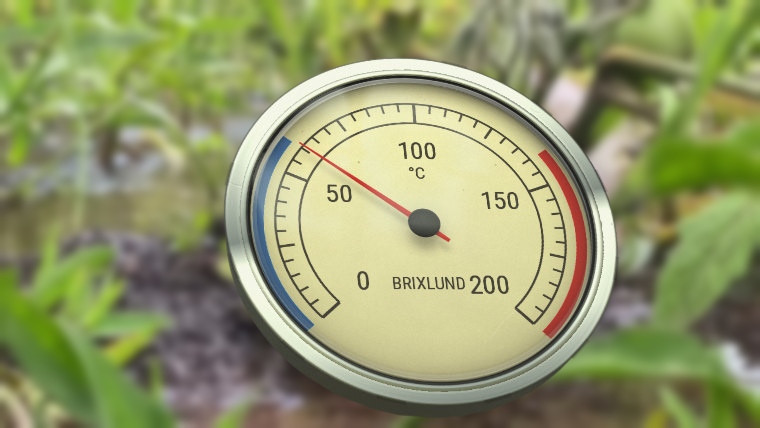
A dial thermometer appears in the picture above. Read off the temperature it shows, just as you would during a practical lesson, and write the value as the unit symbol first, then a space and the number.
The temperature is °C 60
